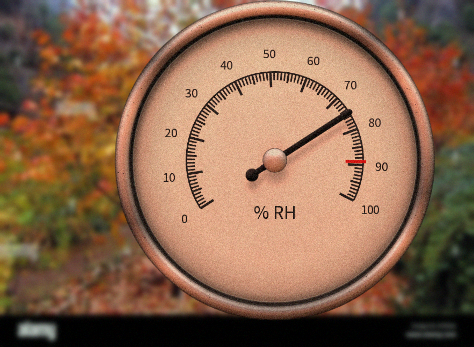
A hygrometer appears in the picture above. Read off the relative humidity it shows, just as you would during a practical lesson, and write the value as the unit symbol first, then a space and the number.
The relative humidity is % 75
